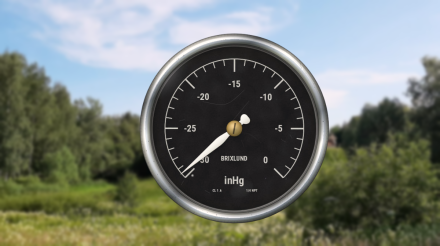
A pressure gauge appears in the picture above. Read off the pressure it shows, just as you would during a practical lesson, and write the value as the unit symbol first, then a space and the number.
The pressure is inHg -29.5
